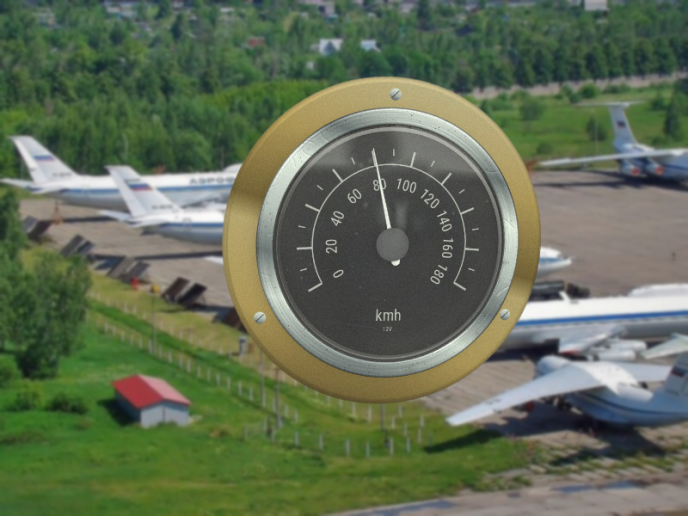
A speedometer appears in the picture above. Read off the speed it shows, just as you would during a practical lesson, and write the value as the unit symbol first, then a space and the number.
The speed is km/h 80
